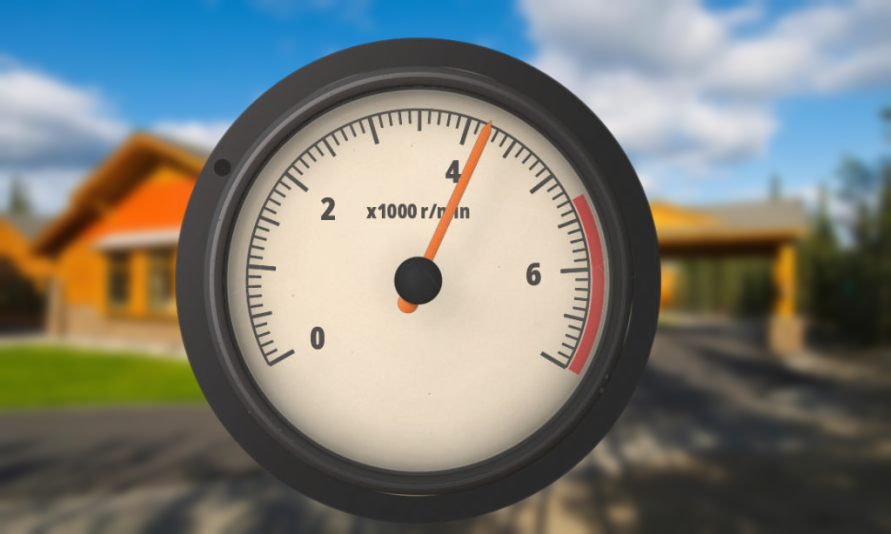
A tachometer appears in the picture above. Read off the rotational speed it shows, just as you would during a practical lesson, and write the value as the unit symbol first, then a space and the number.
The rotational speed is rpm 4200
